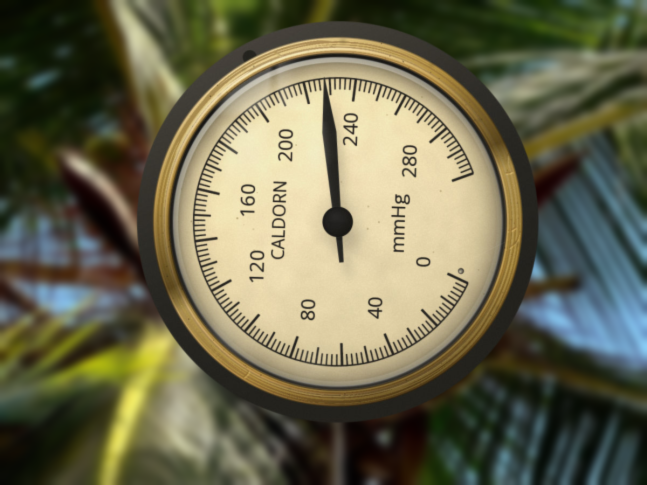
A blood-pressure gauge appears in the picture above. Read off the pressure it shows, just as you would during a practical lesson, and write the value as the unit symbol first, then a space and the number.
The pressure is mmHg 228
